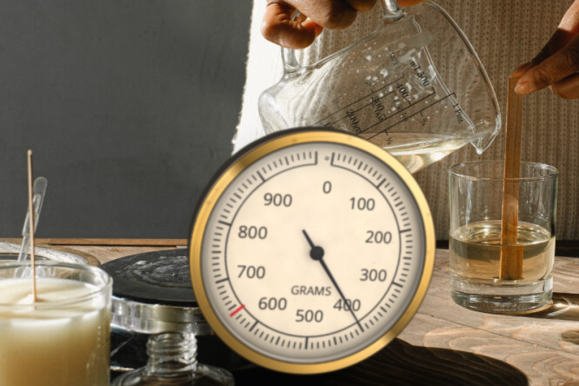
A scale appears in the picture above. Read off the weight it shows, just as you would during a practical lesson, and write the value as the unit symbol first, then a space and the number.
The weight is g 400
